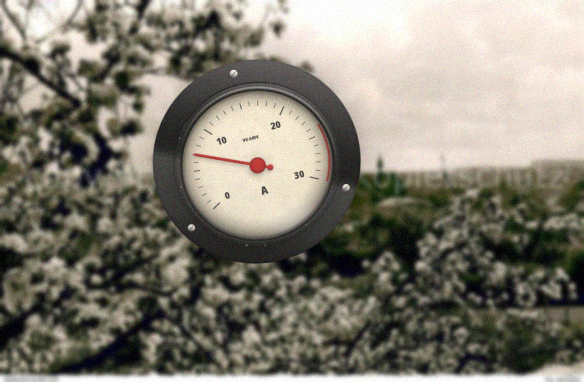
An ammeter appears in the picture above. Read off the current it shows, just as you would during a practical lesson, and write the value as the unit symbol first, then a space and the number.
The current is A 7
